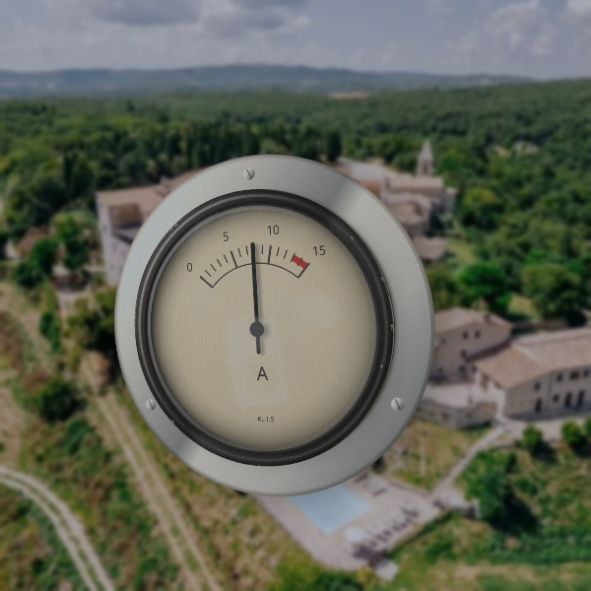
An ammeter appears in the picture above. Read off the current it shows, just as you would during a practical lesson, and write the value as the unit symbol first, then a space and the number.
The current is A 8
